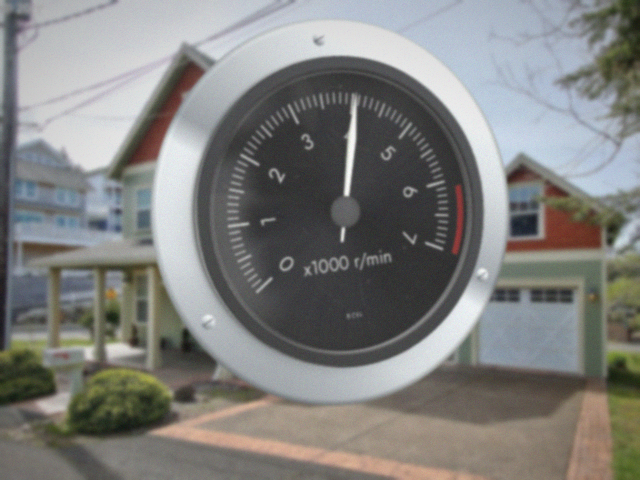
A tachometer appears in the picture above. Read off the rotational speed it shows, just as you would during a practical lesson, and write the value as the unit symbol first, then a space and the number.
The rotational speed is rpm 4000
